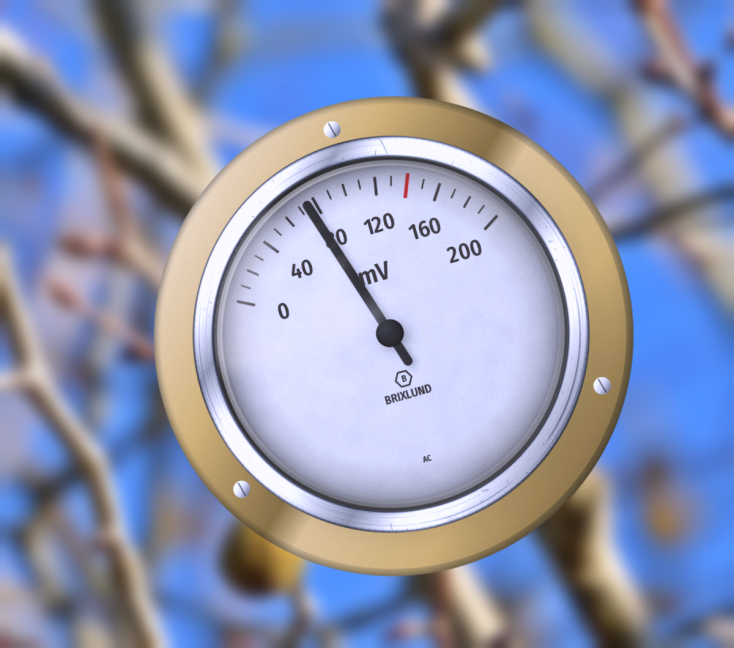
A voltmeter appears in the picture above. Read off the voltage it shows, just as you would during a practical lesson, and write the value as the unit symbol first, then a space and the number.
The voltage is mV 75
